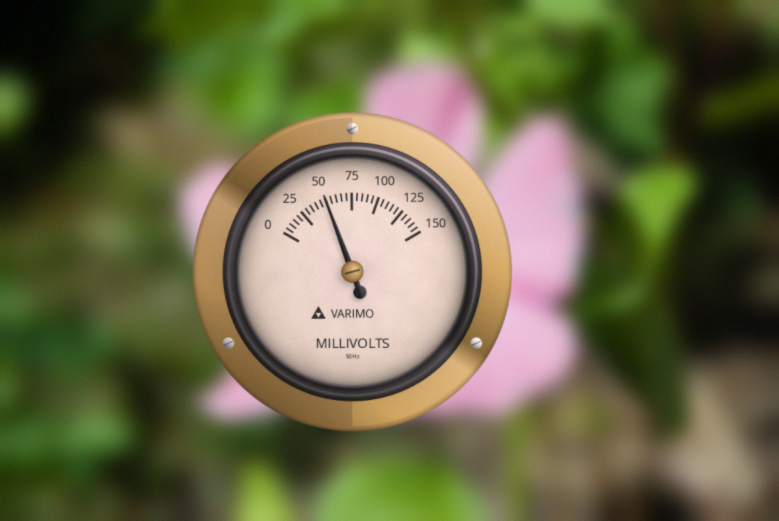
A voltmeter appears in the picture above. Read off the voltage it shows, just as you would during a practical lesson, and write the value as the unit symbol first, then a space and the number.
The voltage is mV 50
